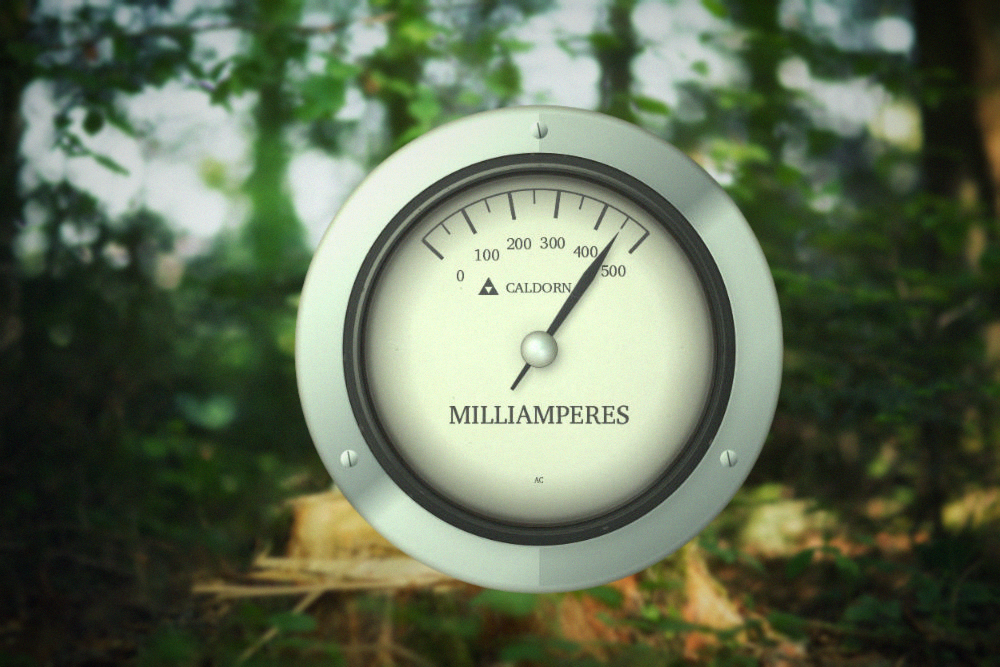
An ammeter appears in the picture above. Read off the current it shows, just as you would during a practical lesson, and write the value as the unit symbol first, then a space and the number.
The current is mA 450
